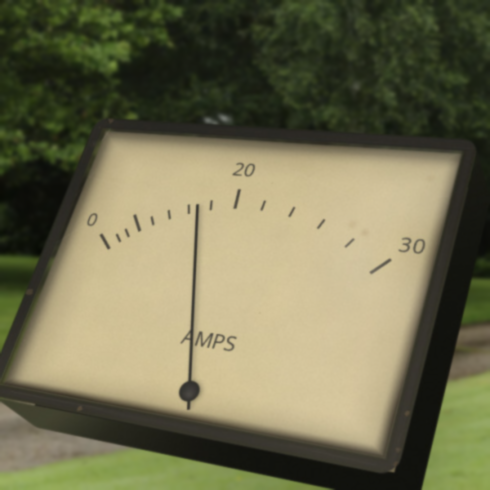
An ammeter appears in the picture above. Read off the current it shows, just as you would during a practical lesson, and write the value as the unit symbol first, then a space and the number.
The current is A 17
